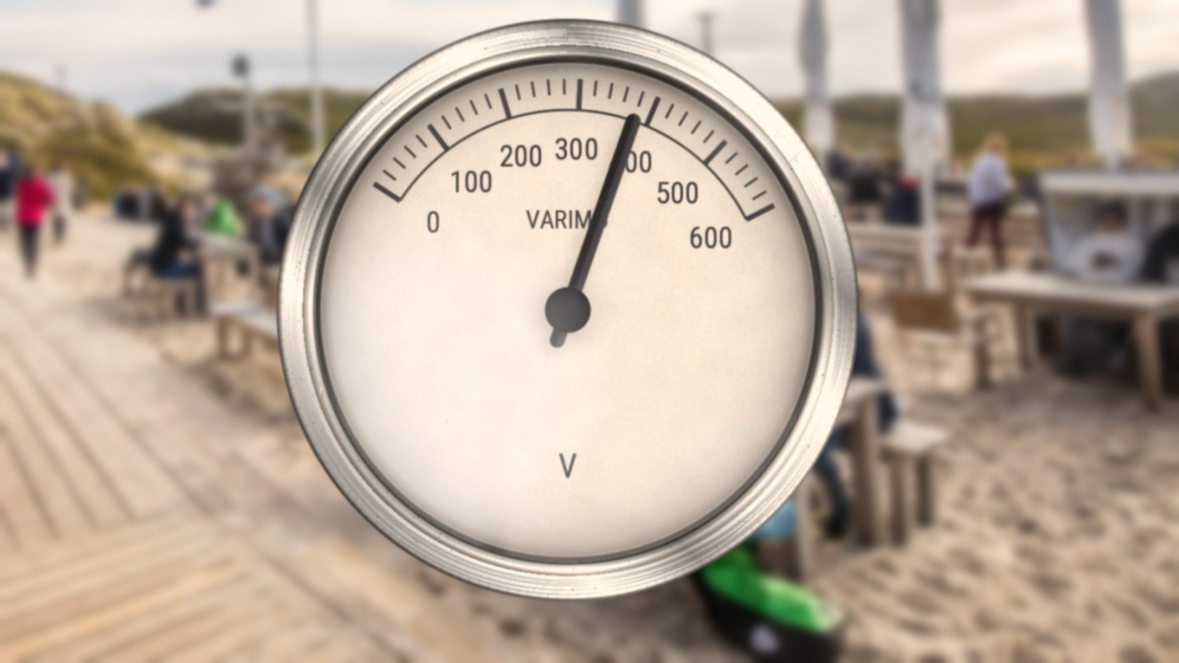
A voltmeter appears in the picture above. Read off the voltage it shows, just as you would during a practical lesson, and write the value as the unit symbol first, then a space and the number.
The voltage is V 380
